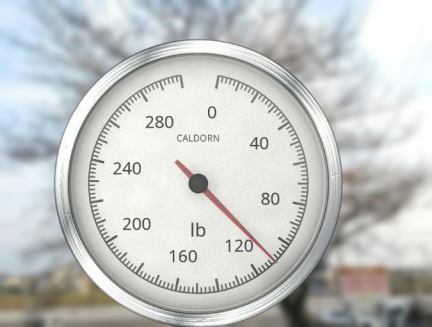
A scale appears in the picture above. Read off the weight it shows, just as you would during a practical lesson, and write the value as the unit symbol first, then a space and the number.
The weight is lb 110
